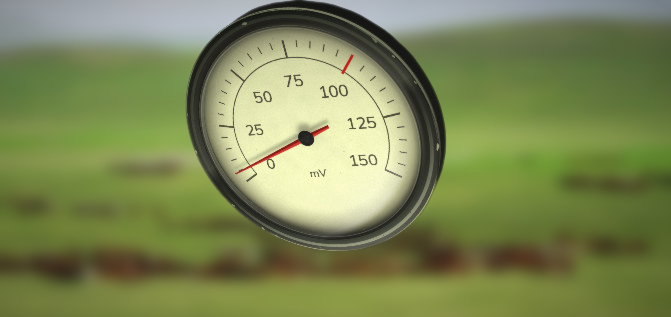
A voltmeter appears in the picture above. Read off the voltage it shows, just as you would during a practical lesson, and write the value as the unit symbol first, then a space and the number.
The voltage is mV 5
